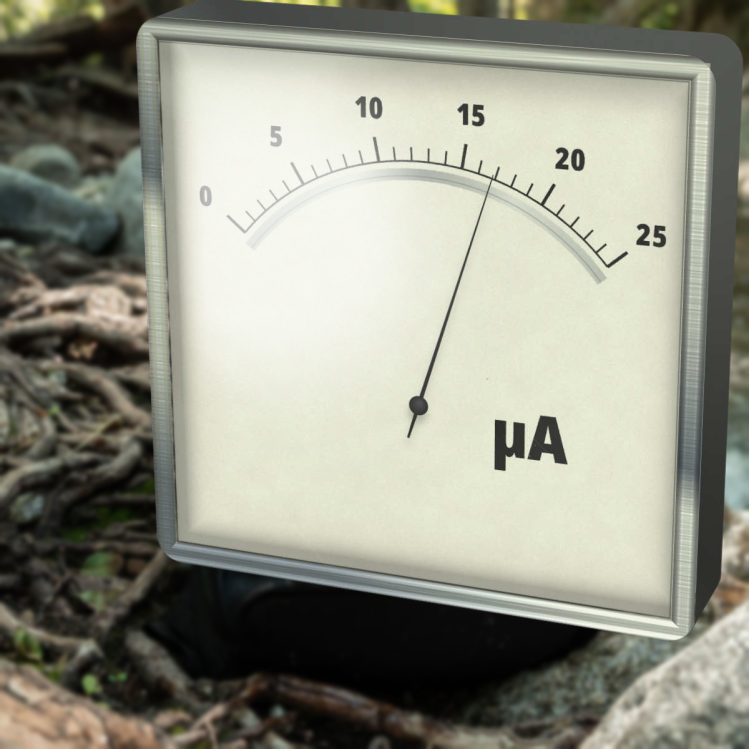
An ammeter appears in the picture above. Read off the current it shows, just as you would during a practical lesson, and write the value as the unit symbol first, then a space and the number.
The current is µA 17
